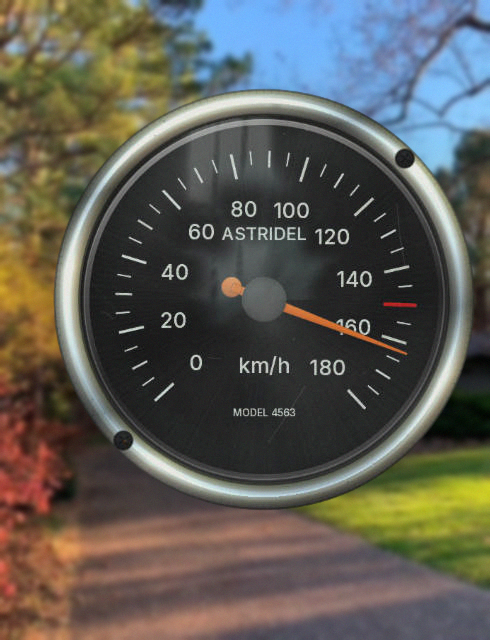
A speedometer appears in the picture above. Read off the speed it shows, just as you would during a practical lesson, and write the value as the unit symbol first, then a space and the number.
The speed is km/h 162.5
